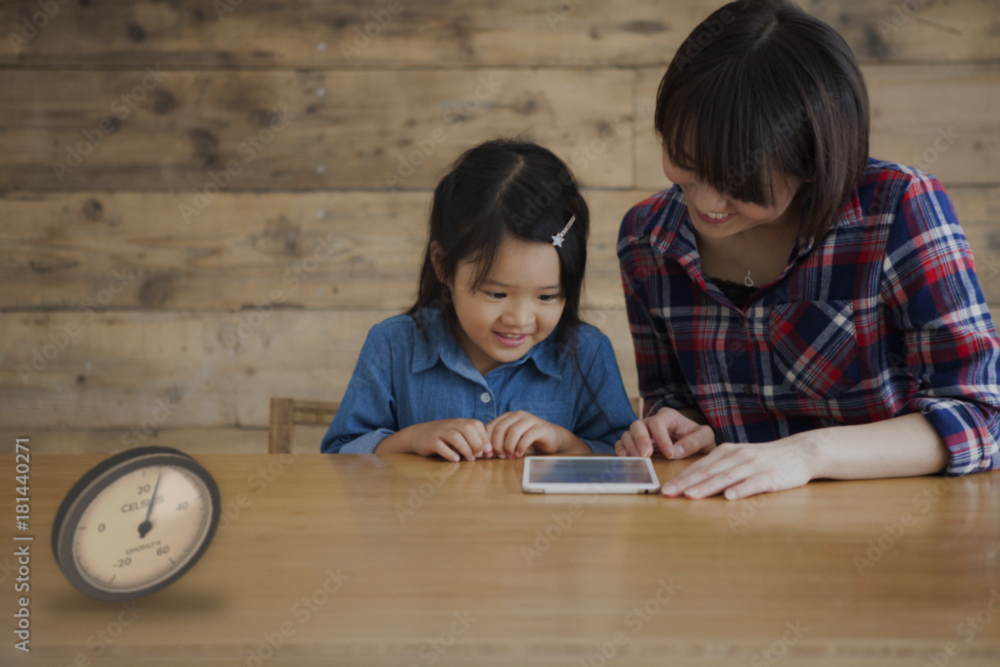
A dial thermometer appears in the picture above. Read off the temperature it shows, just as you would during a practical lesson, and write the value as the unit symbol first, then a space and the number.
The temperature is °C 24
